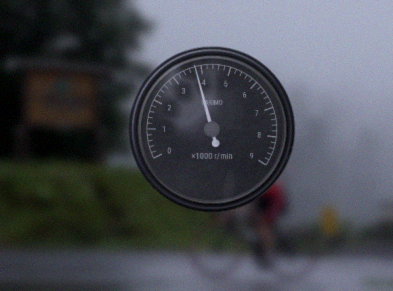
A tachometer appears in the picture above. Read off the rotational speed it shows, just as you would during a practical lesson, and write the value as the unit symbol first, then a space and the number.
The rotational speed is rpm 3800
